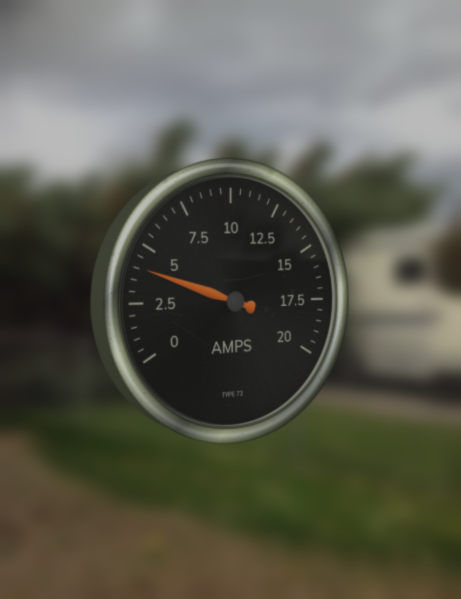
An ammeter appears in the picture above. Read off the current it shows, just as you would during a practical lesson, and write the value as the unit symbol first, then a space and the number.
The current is A 4
